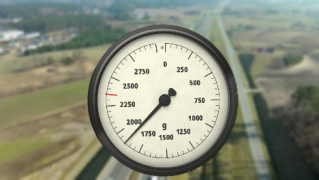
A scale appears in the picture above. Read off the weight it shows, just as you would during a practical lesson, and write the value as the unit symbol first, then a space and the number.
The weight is g 1900
